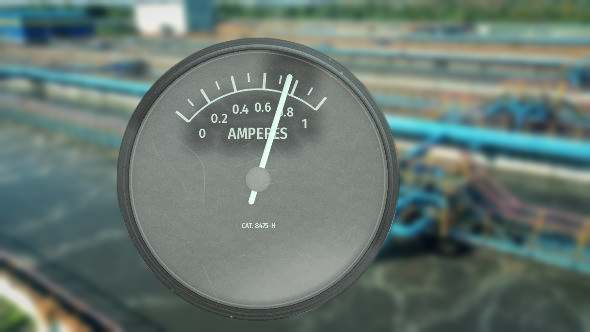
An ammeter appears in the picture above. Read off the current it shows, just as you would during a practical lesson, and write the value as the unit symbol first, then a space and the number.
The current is A 0.75
